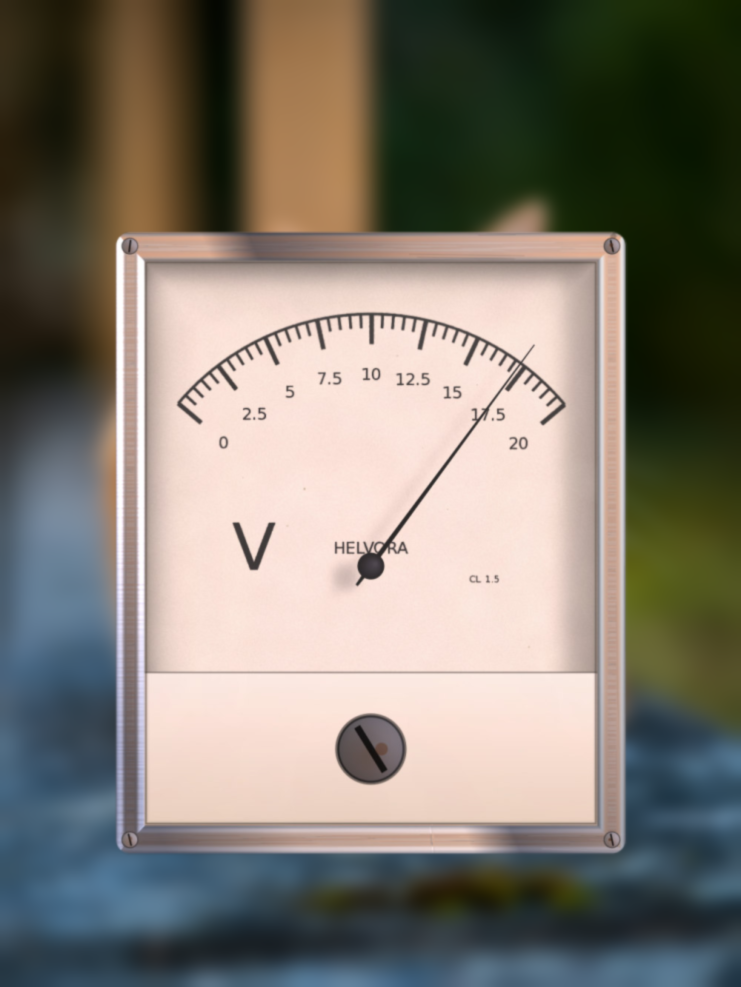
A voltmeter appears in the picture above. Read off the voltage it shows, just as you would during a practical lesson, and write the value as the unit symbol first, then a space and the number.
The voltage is V 17.25
